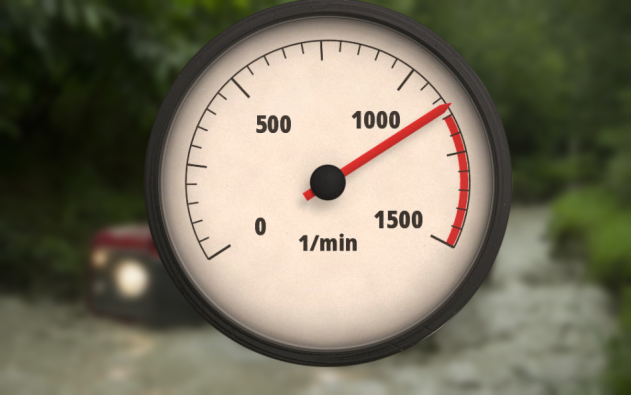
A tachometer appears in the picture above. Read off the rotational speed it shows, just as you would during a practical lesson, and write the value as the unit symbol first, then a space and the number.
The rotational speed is rpm 1125
